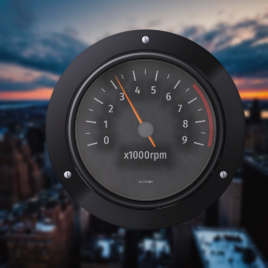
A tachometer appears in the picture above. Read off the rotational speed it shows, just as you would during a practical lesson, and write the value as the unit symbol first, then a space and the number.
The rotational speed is rpm 3250
